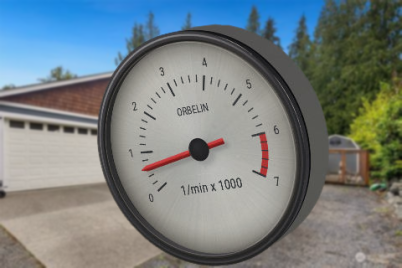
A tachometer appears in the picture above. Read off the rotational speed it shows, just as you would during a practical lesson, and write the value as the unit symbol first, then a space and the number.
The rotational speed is rpm 600
